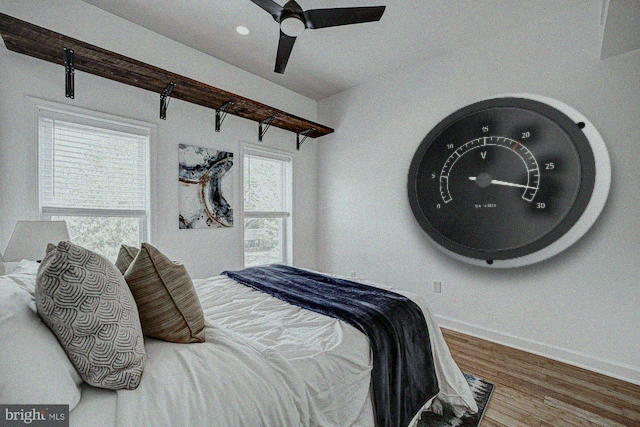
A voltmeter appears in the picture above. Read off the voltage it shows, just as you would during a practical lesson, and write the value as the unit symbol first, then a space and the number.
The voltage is V 28
